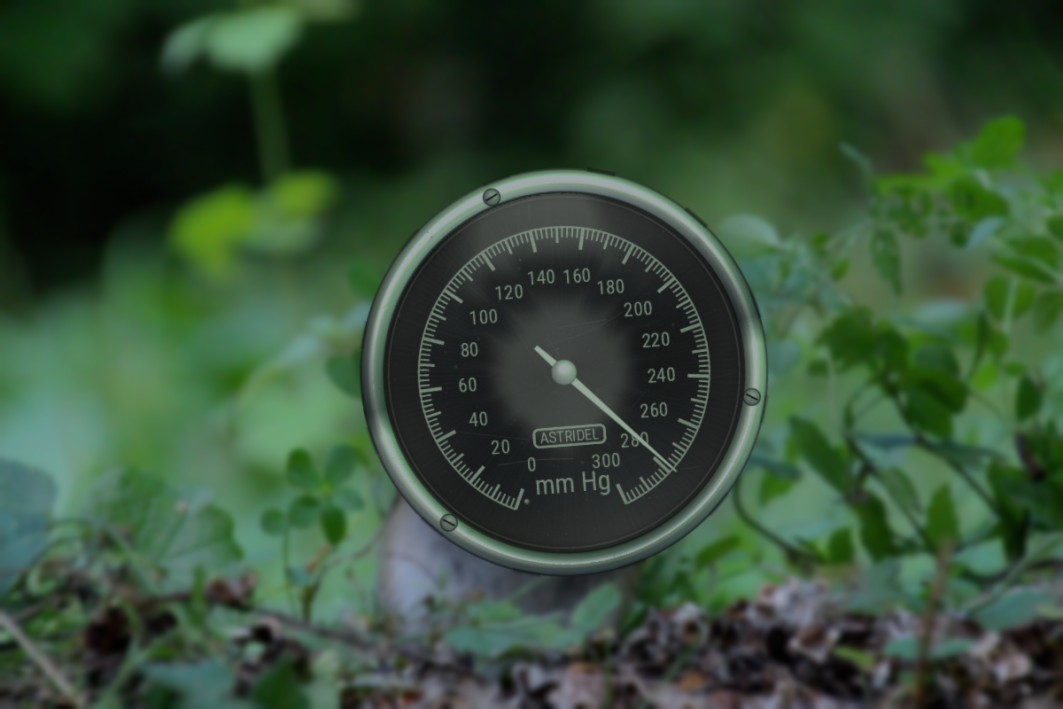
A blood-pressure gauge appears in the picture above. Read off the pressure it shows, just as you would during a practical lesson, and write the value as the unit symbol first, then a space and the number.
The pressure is mmHg 278
